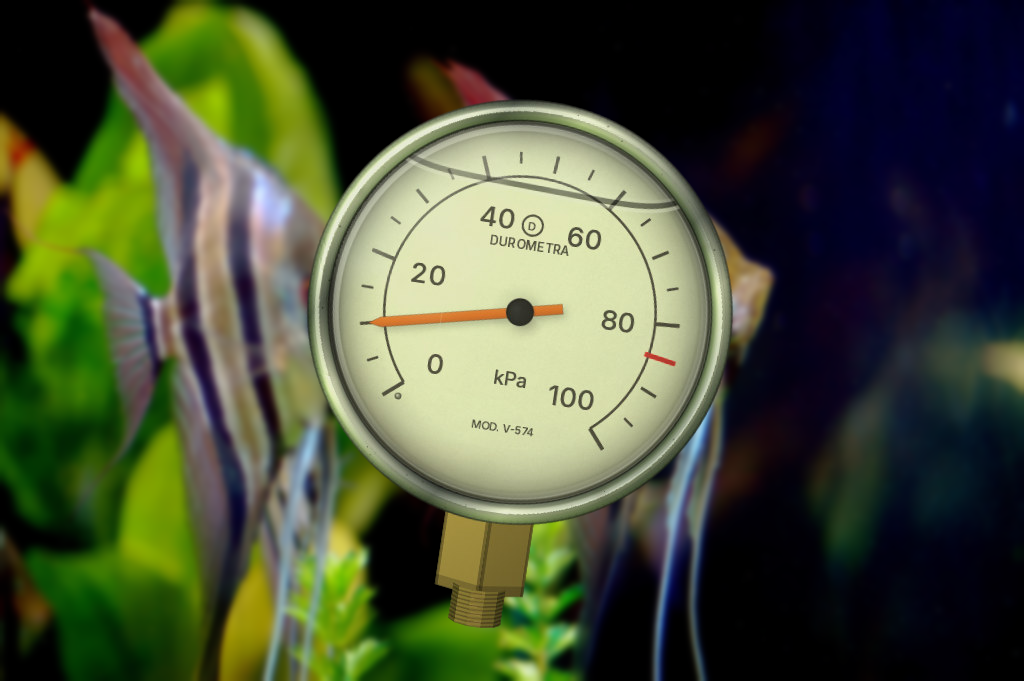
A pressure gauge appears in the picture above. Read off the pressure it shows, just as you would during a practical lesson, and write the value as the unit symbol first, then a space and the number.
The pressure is kPa 10
